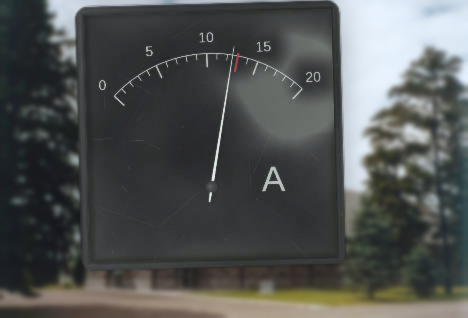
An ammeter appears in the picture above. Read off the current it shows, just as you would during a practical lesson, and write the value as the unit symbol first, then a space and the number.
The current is A 12.5
